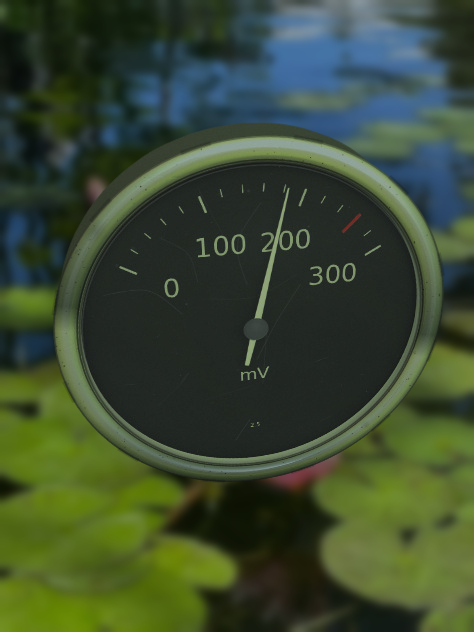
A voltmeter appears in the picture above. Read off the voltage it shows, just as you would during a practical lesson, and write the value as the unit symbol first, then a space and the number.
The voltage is mV 180
